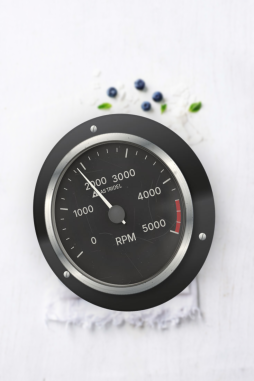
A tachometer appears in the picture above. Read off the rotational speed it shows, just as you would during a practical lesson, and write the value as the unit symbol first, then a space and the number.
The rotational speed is rpm 1900
